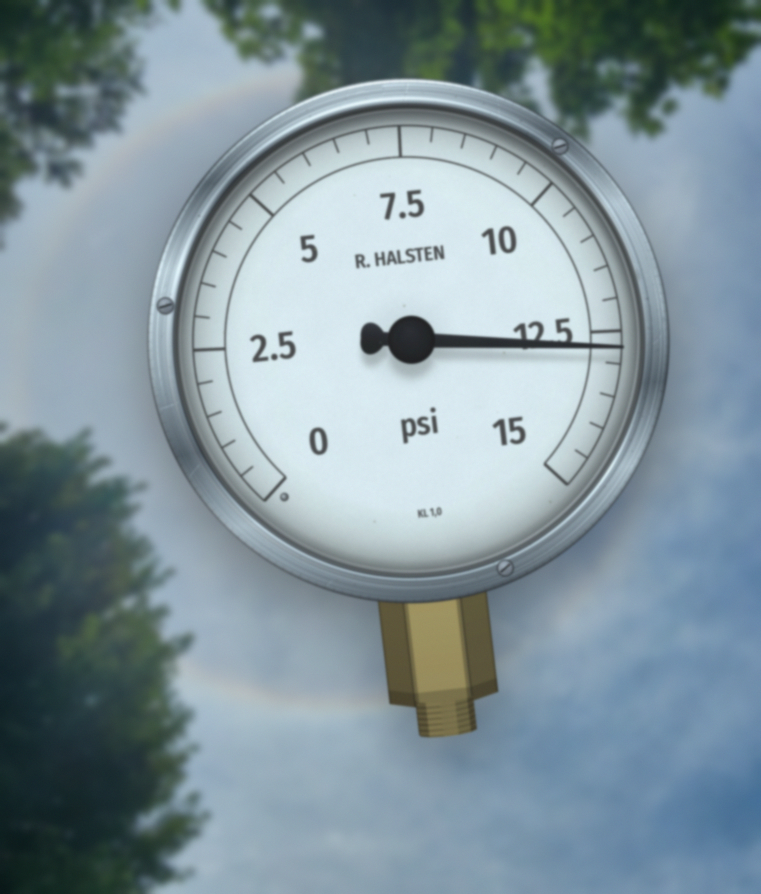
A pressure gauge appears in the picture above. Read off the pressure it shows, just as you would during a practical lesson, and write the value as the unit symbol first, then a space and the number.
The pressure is psi 12.75
